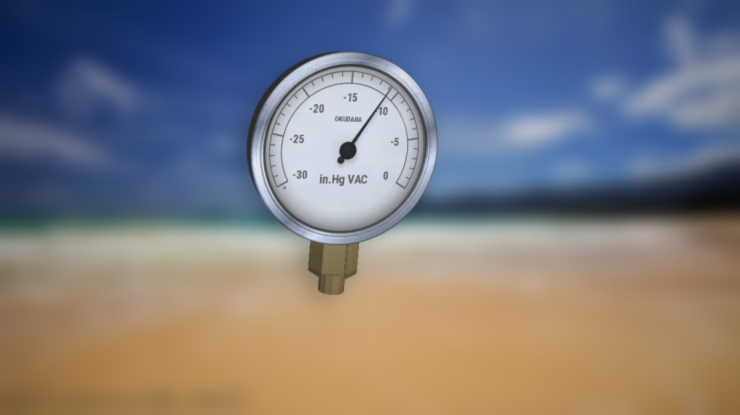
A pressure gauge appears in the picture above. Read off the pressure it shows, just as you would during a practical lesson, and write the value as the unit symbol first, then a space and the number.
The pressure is inHg -11
